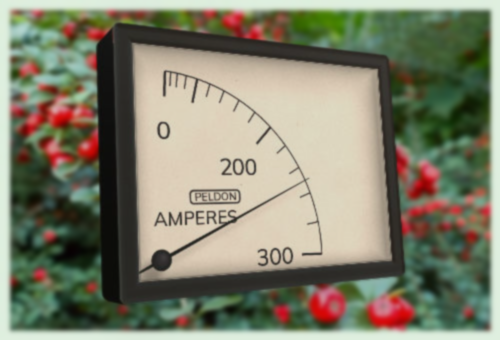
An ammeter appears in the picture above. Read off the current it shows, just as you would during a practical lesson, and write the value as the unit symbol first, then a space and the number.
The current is A 250
